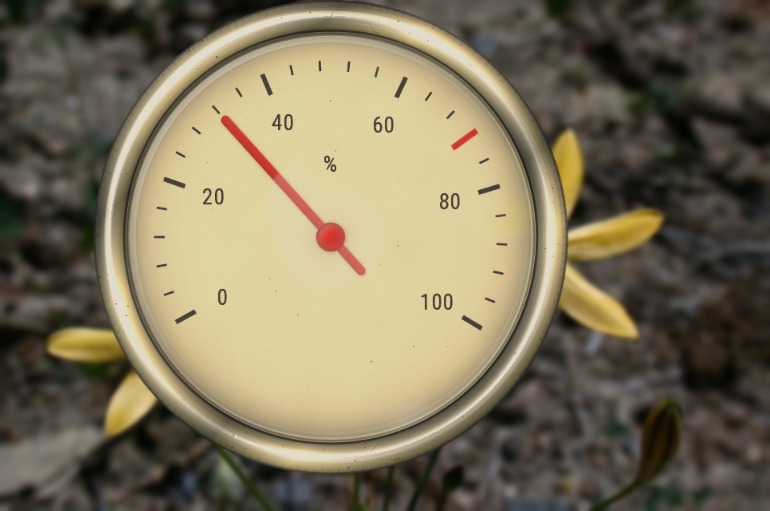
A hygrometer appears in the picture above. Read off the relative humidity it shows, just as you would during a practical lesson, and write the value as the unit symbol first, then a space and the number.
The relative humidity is % 32
